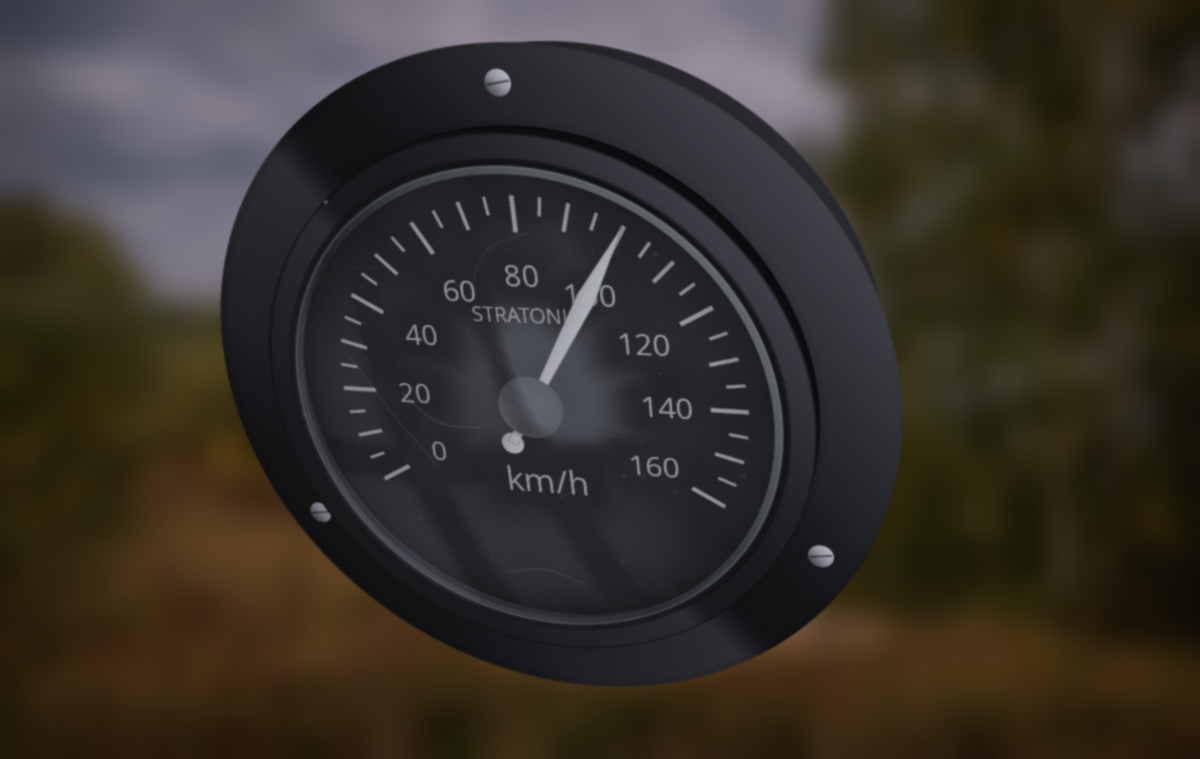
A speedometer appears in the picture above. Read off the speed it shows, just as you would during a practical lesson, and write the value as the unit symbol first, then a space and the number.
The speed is km/h 100
